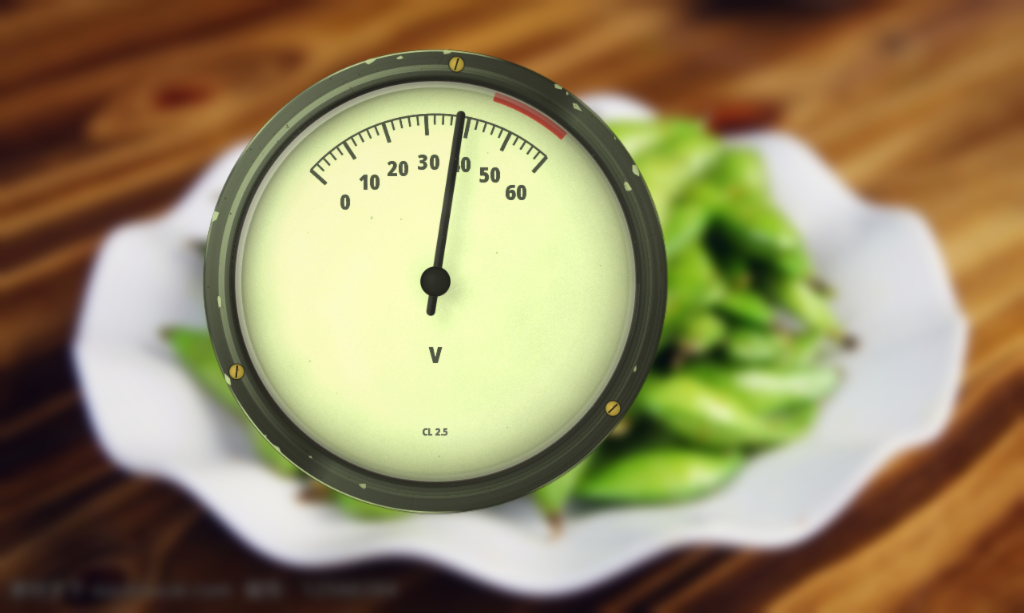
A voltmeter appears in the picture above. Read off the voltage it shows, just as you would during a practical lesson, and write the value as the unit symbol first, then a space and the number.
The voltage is V 38
